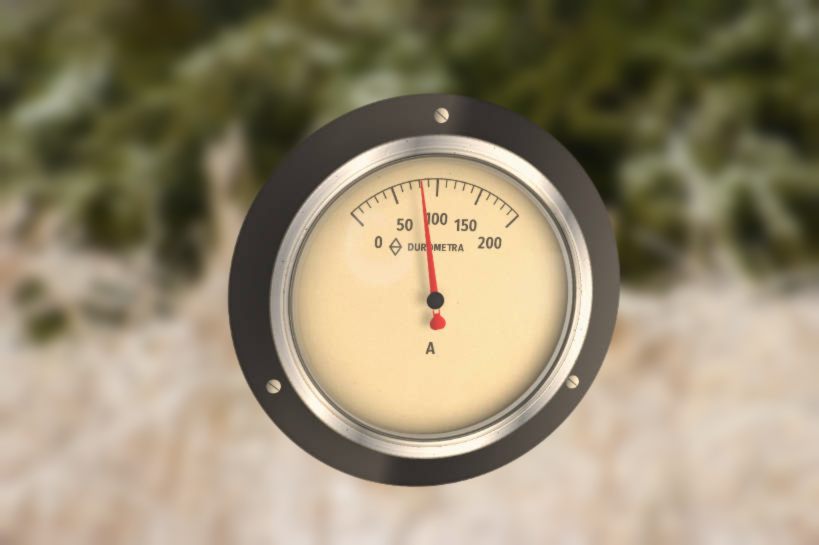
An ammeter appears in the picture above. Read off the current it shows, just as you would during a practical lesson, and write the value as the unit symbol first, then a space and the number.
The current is A 80
